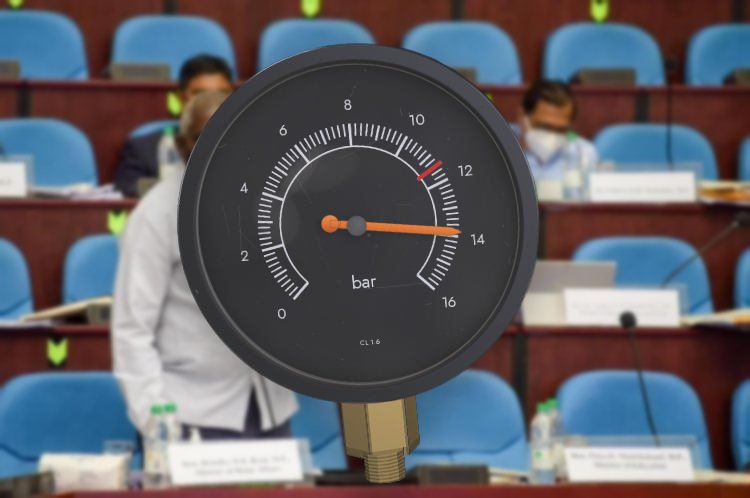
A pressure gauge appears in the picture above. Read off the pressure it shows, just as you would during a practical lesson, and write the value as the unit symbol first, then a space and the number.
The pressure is bar 13.8
